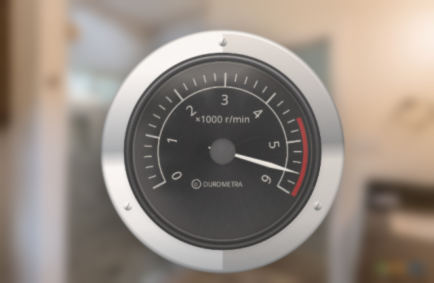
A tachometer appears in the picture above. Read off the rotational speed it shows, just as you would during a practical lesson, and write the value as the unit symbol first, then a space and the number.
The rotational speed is rpm 5600
